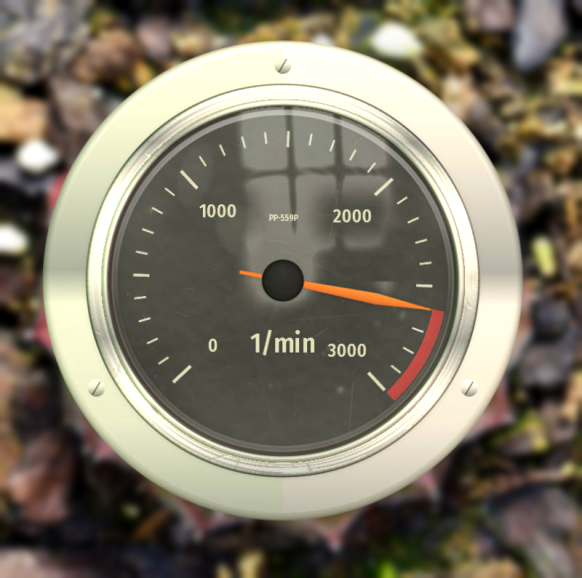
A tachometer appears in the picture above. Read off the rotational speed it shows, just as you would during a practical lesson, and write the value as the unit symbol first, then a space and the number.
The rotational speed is rpm 2600
